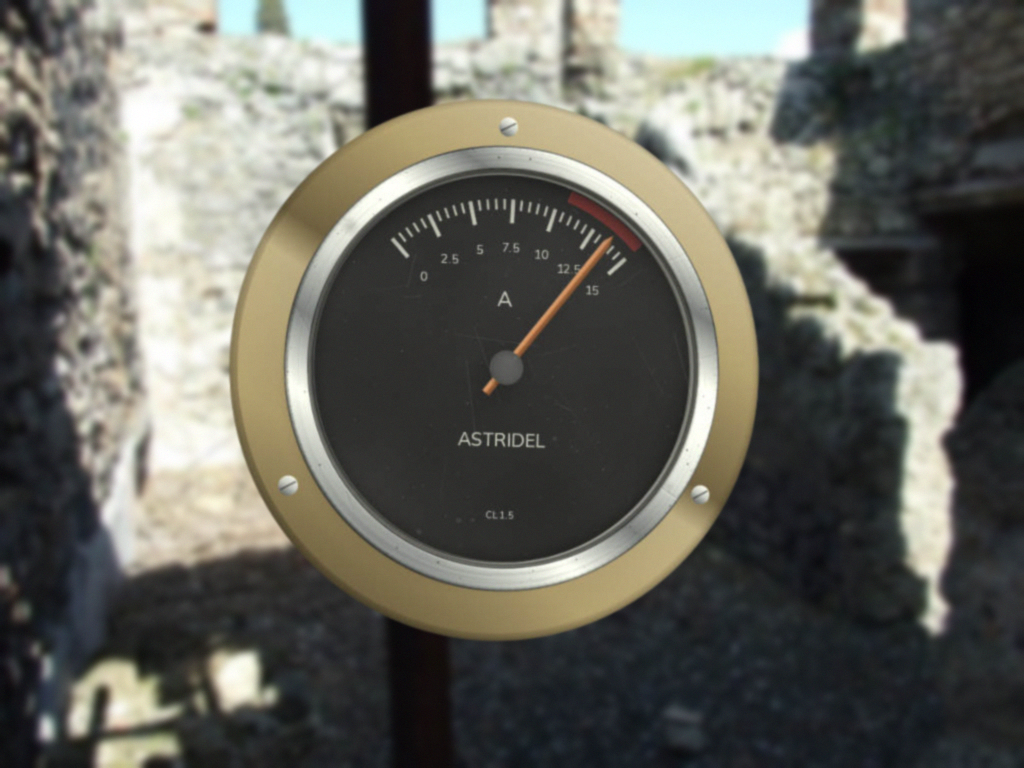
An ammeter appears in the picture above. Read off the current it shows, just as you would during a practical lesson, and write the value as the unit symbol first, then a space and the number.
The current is A 13.5
